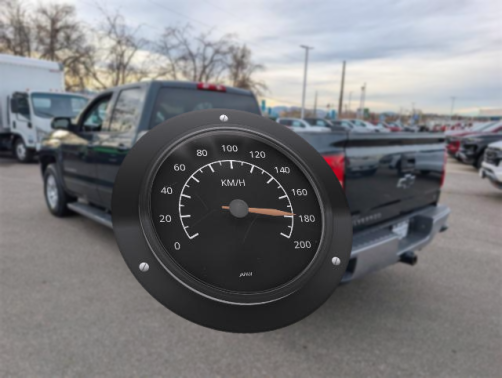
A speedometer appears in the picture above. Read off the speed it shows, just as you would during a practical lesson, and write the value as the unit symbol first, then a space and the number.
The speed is km/h 180
